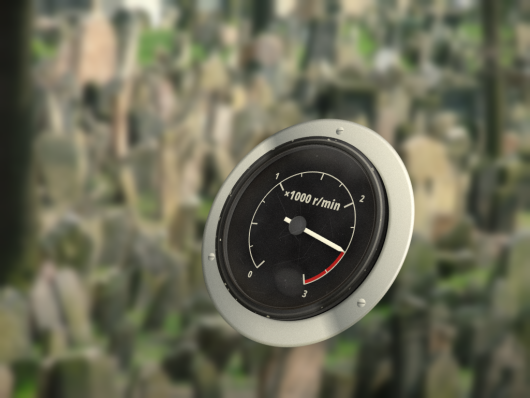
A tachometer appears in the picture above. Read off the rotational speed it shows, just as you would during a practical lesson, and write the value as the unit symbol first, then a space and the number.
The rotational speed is rpm 2500
